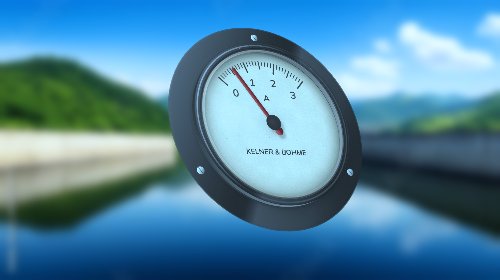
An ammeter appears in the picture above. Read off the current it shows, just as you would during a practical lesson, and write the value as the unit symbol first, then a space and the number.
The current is A 0.5
